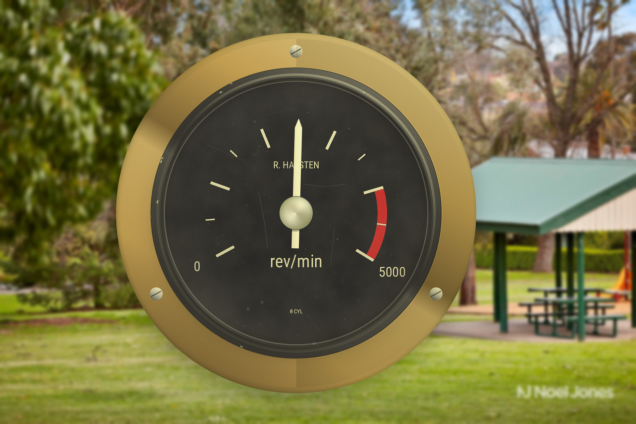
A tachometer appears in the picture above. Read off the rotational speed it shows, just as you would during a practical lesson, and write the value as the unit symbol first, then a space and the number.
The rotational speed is rpm 2500
